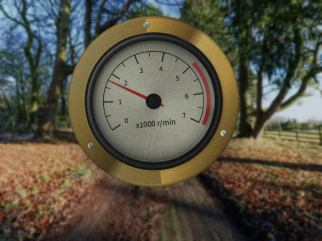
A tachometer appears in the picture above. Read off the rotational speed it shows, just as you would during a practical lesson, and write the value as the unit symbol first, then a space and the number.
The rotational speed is rpm 1750
